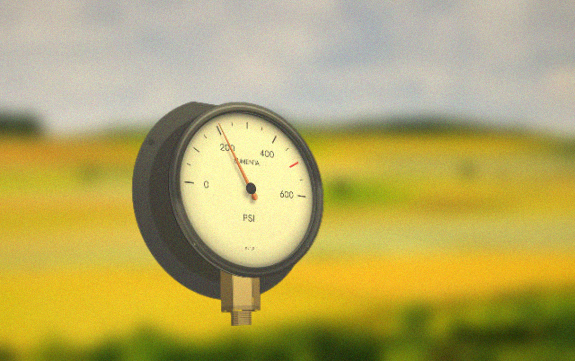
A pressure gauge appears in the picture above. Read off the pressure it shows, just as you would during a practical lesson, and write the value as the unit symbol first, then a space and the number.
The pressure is psi 200
